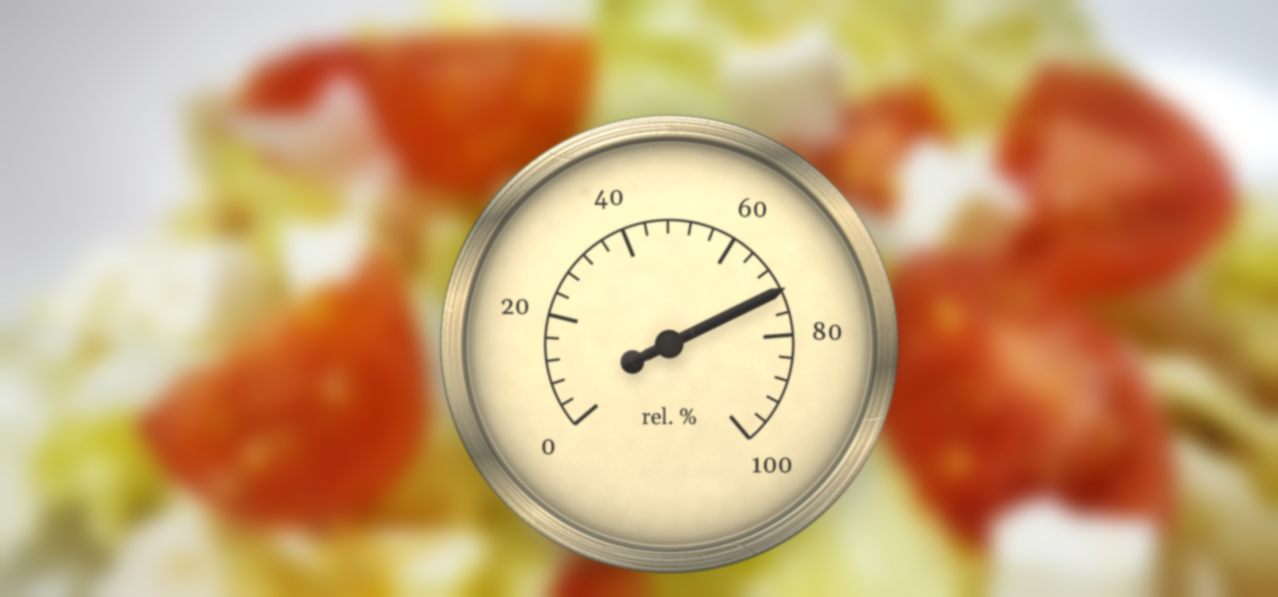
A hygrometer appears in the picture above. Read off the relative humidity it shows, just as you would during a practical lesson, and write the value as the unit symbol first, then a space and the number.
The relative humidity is % 72
